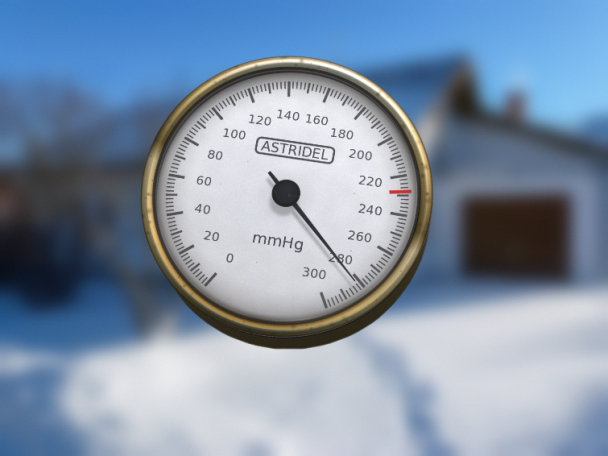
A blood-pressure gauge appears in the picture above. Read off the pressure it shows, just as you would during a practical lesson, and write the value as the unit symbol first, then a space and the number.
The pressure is mmHg 282
